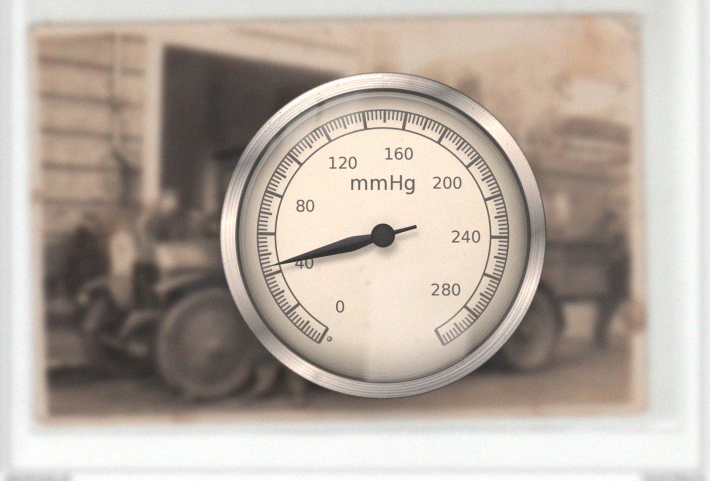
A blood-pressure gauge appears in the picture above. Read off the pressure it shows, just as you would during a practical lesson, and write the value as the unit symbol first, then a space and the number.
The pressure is mmHg 44
